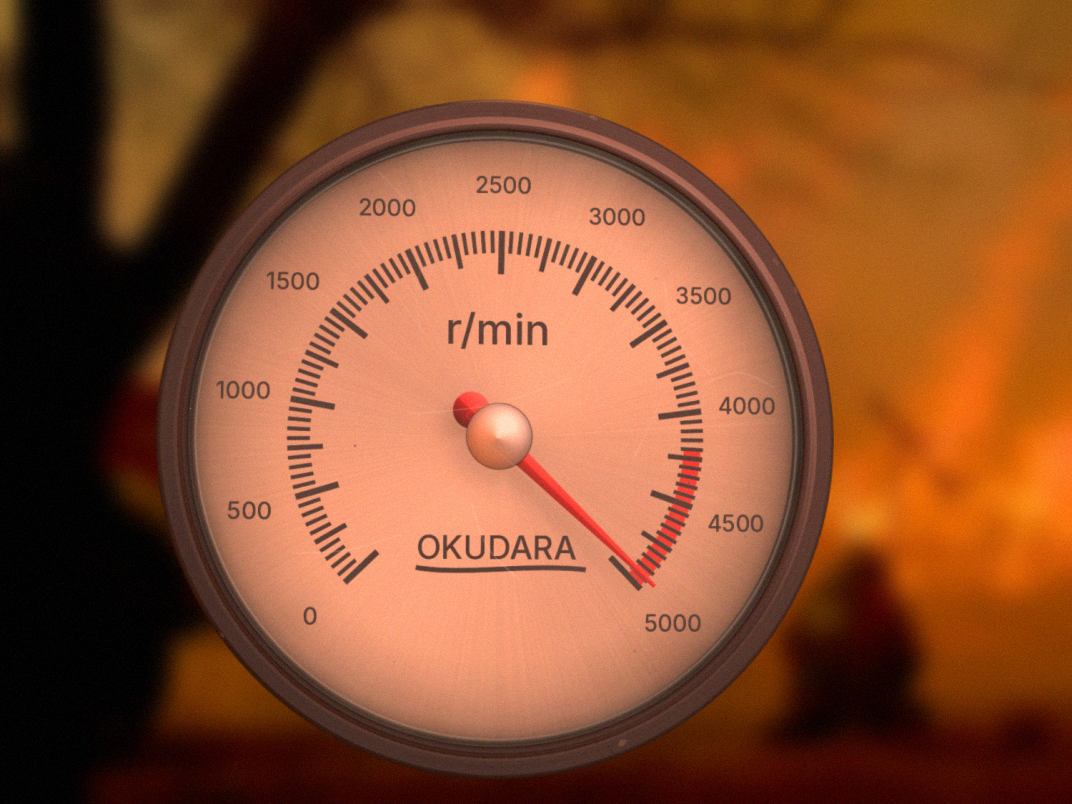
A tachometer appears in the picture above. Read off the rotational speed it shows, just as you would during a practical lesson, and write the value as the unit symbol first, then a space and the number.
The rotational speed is rpm 4950
